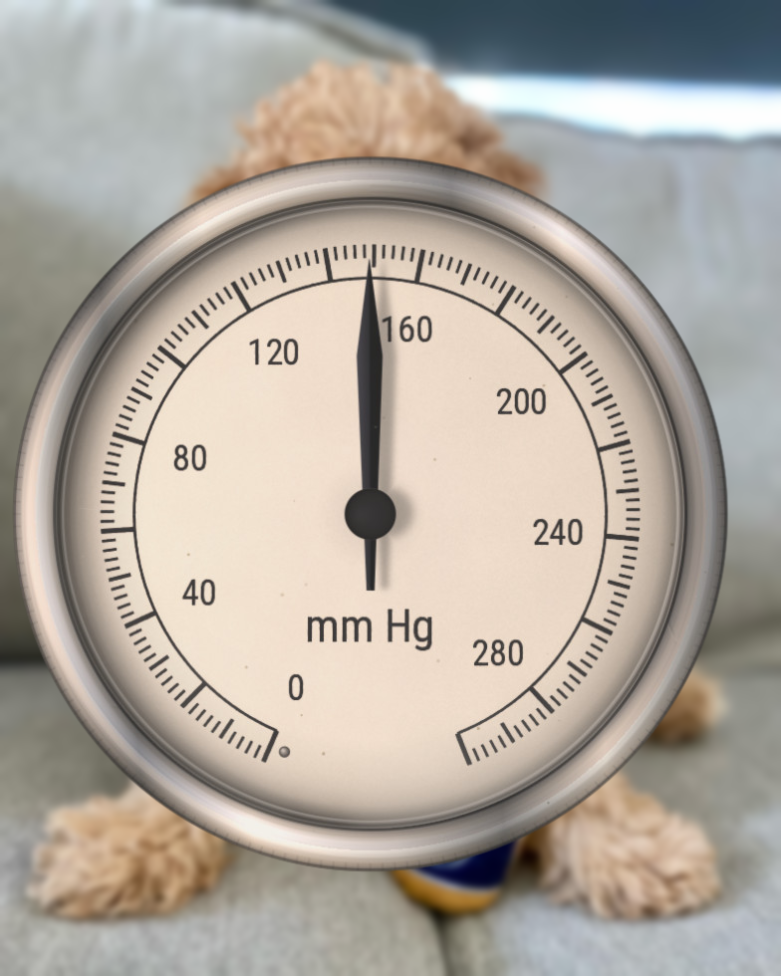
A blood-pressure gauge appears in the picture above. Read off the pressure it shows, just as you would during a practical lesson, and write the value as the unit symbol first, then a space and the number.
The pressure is mmHg 149
